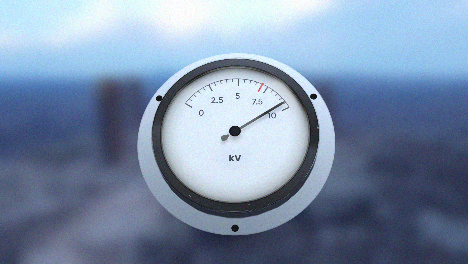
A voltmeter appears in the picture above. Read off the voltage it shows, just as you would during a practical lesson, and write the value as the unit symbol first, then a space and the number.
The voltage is kV 9.5
